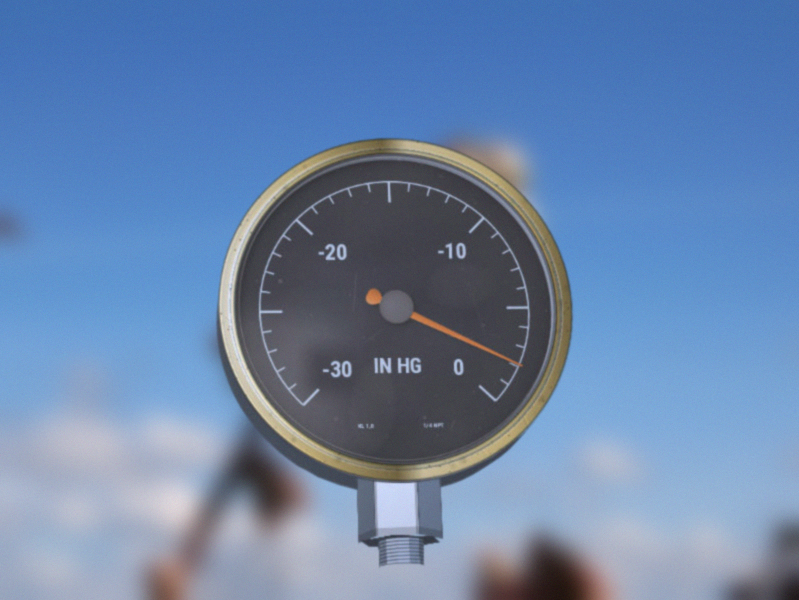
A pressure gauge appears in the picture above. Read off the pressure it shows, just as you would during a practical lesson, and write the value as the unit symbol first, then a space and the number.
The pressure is inHg -2
